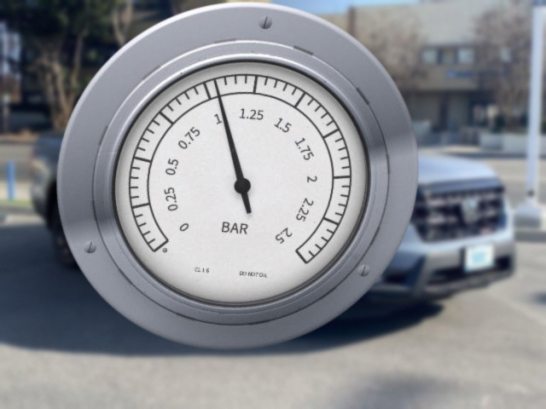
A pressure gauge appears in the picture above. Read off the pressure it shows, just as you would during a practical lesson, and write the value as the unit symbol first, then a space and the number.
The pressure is bar 1.05
